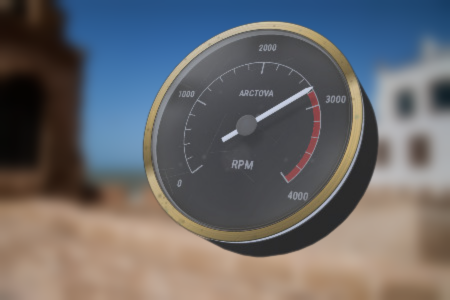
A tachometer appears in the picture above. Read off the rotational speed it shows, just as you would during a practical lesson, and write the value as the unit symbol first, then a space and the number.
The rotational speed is rpm 2800
